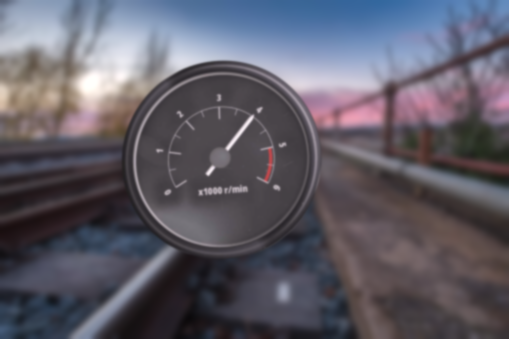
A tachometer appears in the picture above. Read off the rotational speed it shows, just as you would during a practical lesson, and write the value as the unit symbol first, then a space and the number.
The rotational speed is rpm 4000
